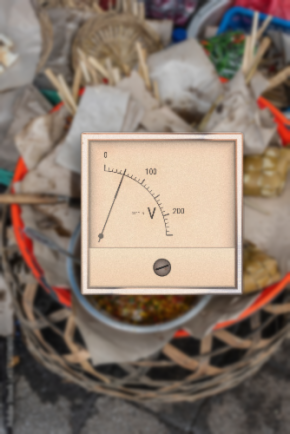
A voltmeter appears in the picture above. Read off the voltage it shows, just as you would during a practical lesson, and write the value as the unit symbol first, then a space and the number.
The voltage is V 50
